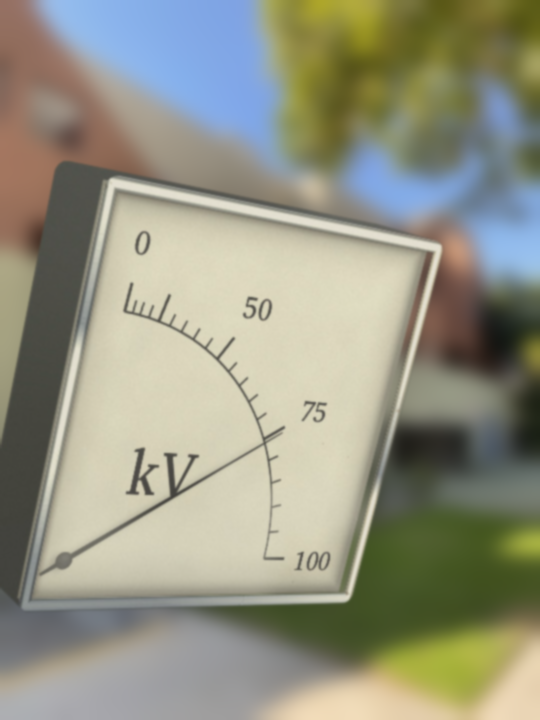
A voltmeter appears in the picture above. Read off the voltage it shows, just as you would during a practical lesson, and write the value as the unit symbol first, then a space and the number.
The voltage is kV 75
